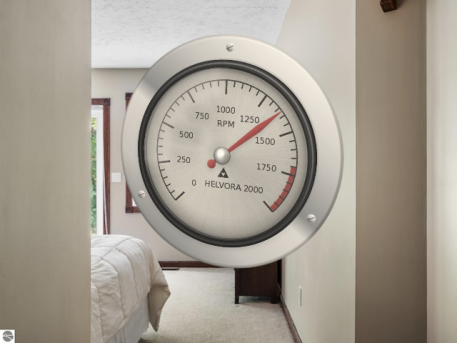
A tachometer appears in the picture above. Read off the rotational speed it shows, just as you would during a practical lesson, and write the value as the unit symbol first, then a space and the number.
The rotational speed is rpm 1375
